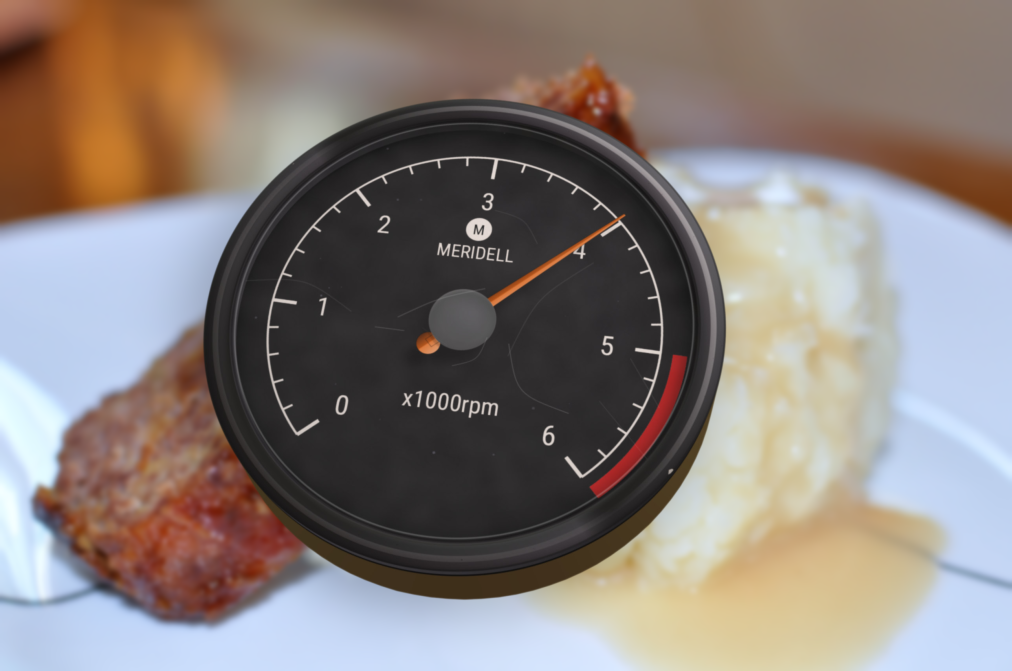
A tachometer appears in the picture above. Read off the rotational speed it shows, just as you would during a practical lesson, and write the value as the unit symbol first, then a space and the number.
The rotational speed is rpm 4000
